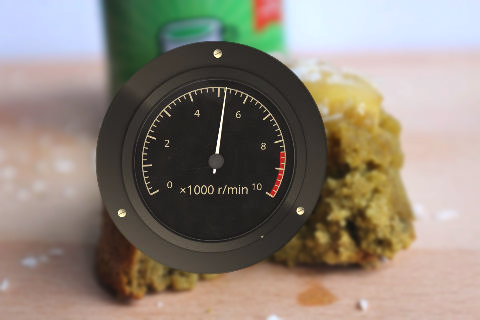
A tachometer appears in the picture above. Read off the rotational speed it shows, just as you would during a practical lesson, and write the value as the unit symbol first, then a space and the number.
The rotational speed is rpm 5200
